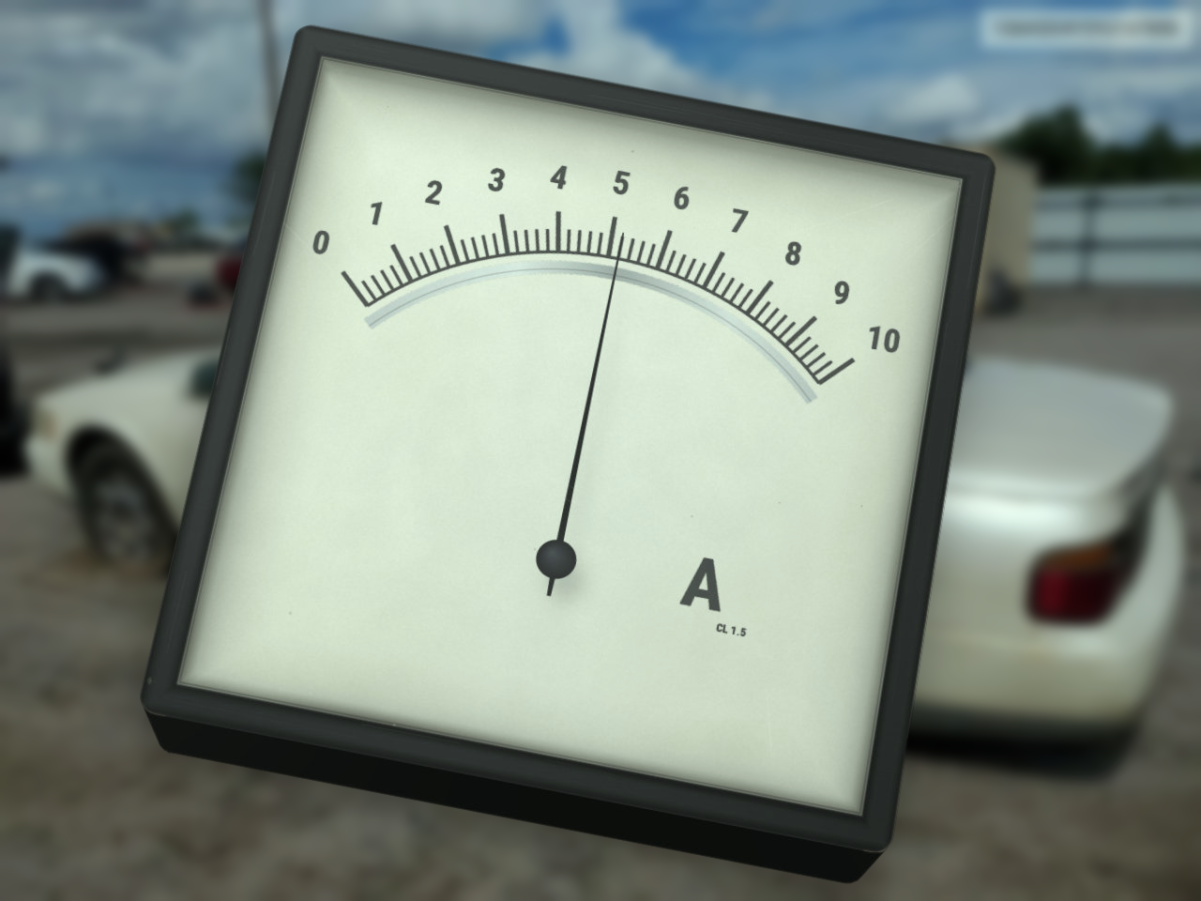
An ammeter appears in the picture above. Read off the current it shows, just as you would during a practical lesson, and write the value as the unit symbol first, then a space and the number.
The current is A 5.2
